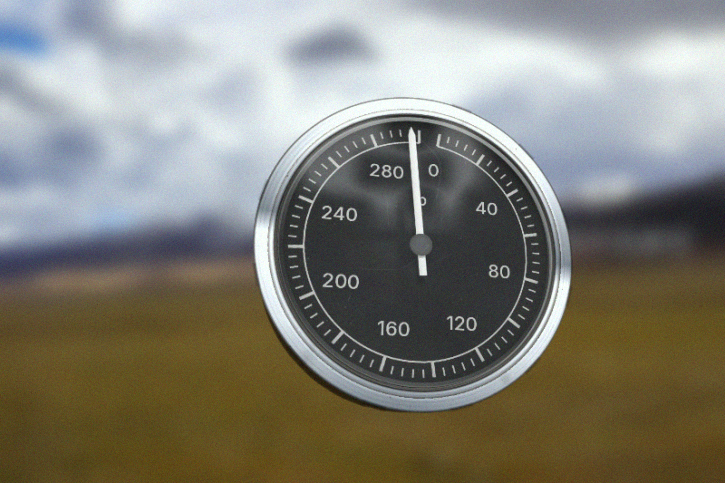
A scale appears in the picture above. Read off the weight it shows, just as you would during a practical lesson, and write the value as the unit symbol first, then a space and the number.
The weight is lb 296
